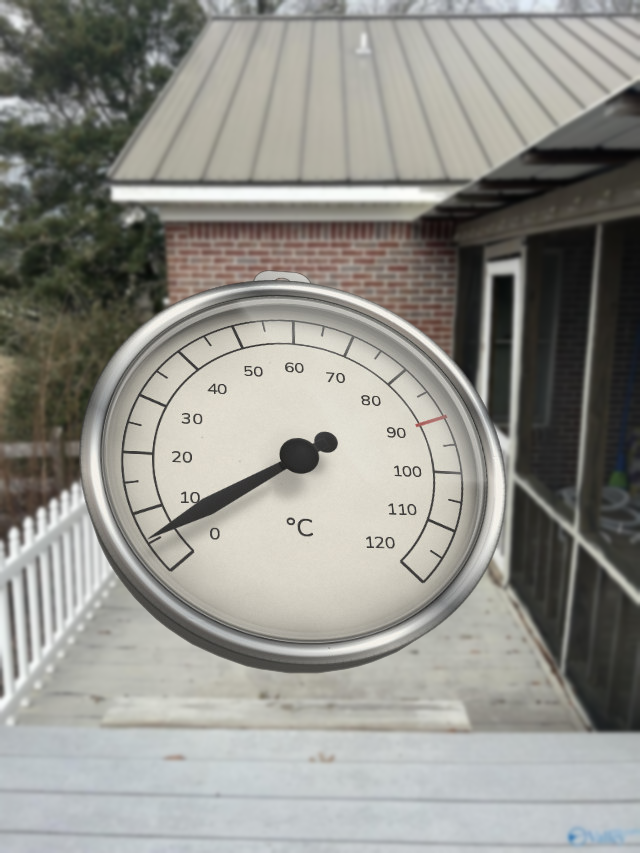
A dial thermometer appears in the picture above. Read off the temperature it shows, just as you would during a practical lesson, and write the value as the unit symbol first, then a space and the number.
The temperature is °C 5
